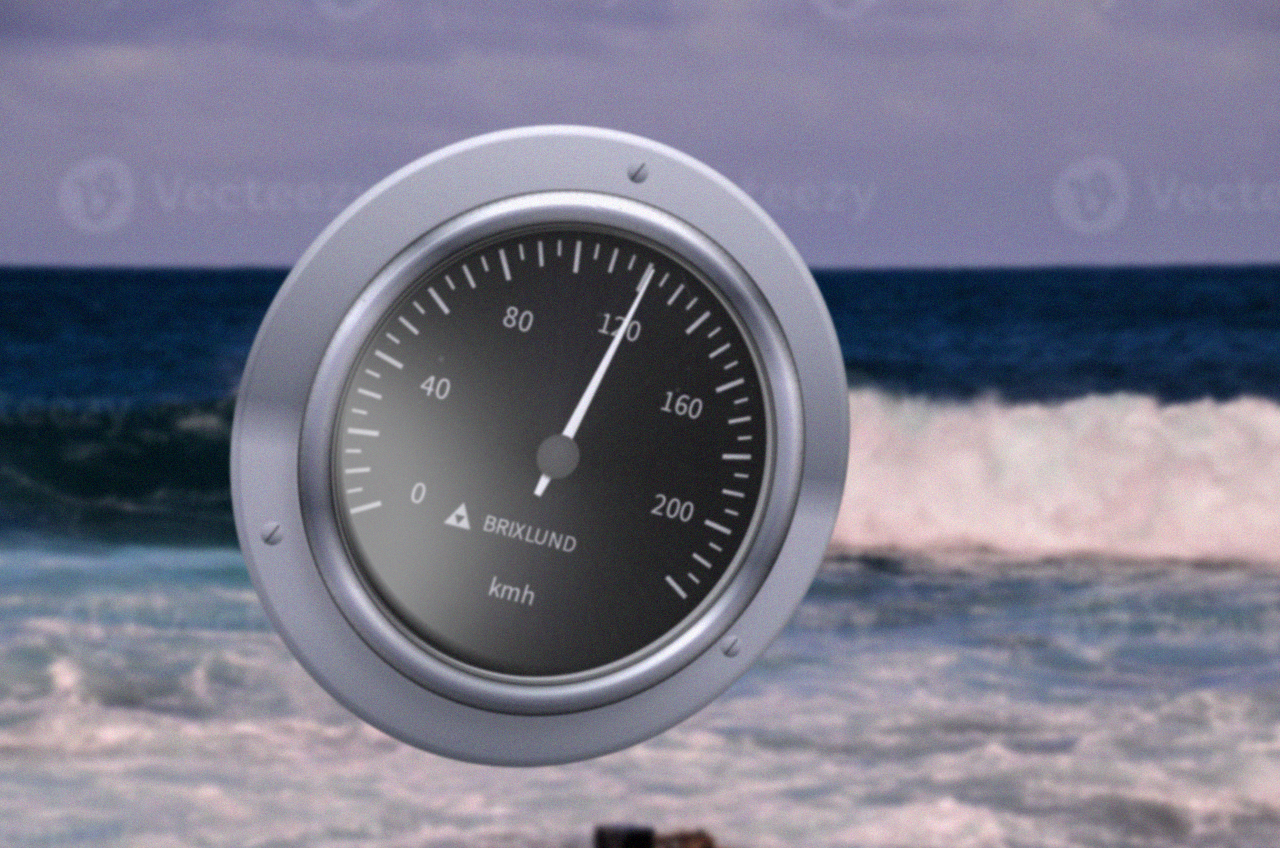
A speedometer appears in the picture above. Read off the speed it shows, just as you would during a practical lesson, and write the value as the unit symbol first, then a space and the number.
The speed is km/h 120
